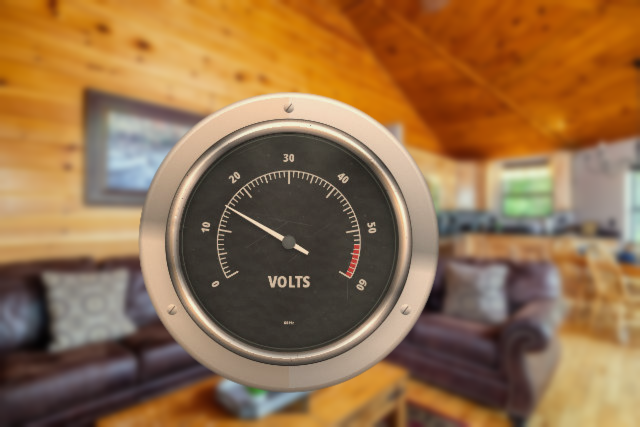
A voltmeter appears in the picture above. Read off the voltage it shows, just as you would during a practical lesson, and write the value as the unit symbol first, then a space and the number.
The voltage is V 15
